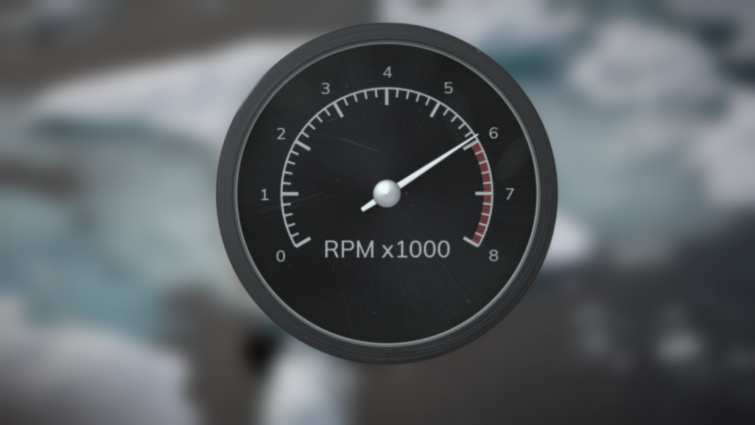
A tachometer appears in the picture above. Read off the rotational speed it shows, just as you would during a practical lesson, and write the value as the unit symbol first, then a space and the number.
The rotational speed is rpm 5900
